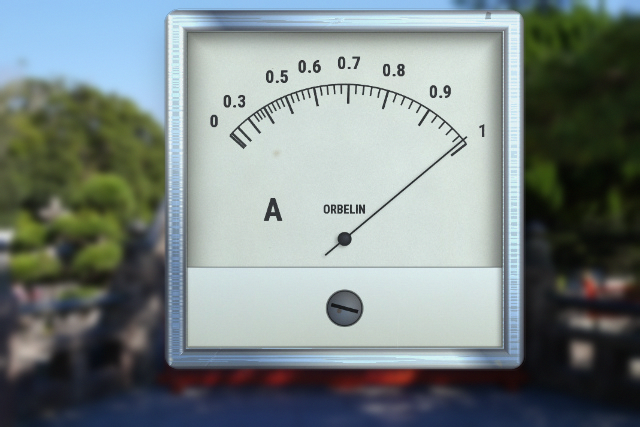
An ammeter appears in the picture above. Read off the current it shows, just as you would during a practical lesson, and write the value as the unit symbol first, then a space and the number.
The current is A 0.99
